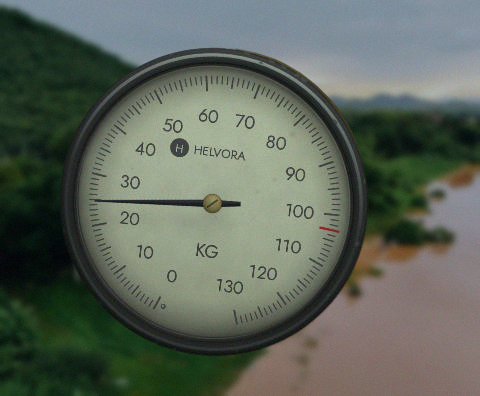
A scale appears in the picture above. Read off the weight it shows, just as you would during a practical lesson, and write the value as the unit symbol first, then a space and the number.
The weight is kg 25
